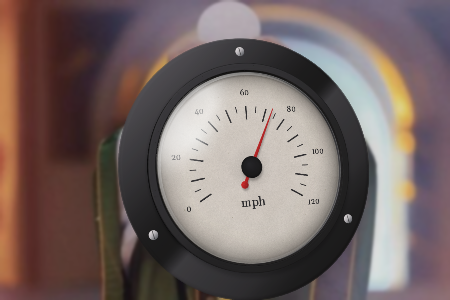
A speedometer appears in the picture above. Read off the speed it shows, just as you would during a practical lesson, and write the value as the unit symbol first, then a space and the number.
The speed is mph 72.5
